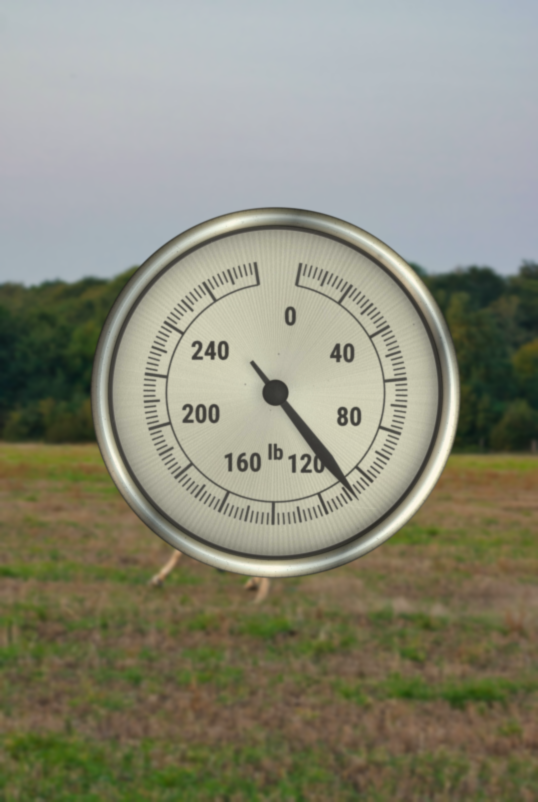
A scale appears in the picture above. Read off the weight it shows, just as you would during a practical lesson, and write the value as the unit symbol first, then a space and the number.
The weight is lb 108
